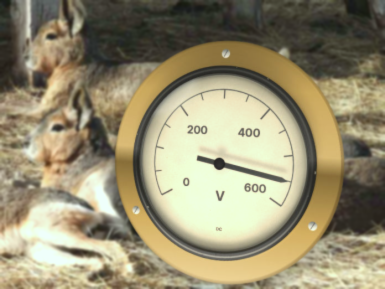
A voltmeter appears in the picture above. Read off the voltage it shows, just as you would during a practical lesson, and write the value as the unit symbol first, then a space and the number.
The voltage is V 550
